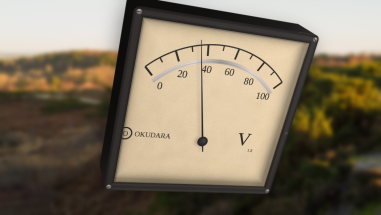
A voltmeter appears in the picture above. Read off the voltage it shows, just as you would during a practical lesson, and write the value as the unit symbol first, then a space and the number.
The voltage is V 35
